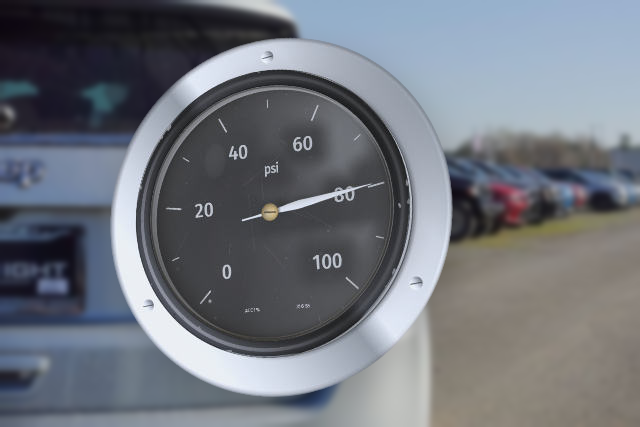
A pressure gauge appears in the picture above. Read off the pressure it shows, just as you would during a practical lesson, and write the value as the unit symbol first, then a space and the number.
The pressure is psi 80
